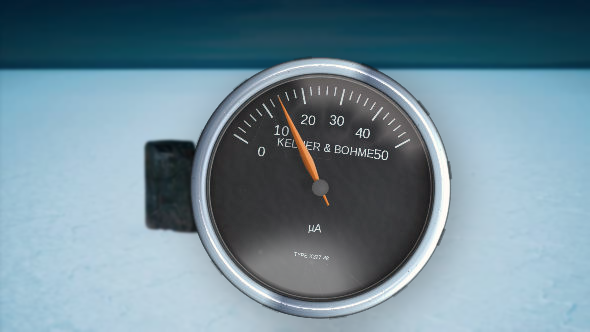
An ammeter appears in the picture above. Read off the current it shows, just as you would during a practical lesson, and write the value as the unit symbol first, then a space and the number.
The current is µA 14
